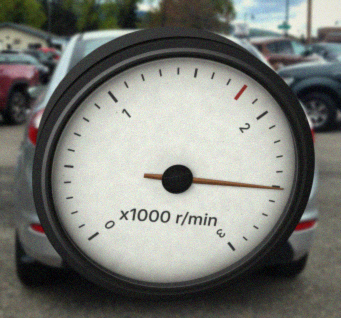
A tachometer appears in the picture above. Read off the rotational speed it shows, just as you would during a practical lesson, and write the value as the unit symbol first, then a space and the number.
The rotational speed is rpm 2500
